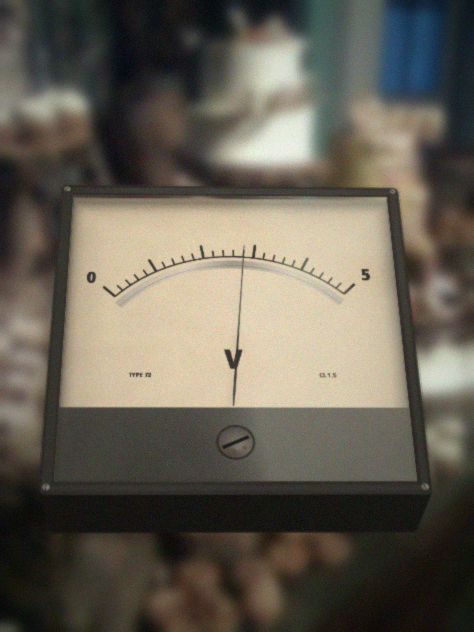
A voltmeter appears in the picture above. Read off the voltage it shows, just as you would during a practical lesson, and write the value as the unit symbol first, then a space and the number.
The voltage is V 2.8
